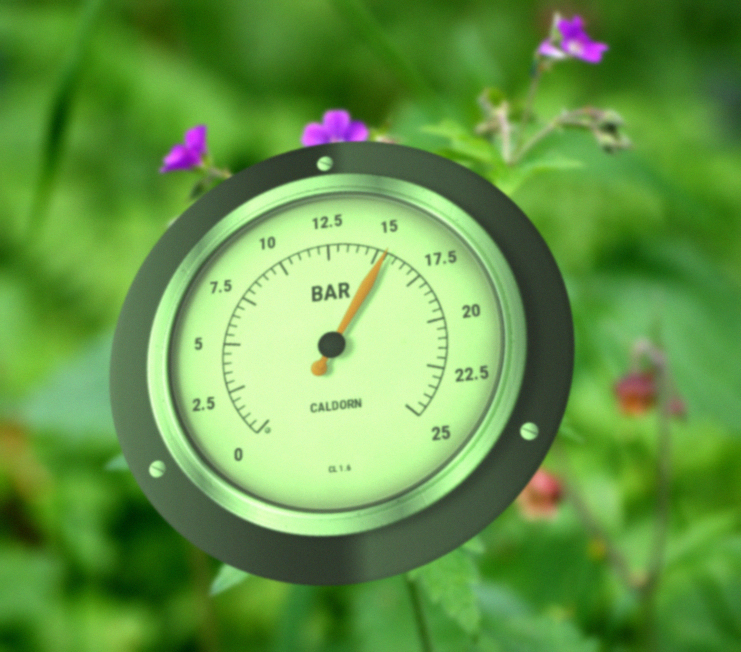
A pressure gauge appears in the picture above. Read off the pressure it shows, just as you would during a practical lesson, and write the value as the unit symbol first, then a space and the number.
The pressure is bar 15.5
